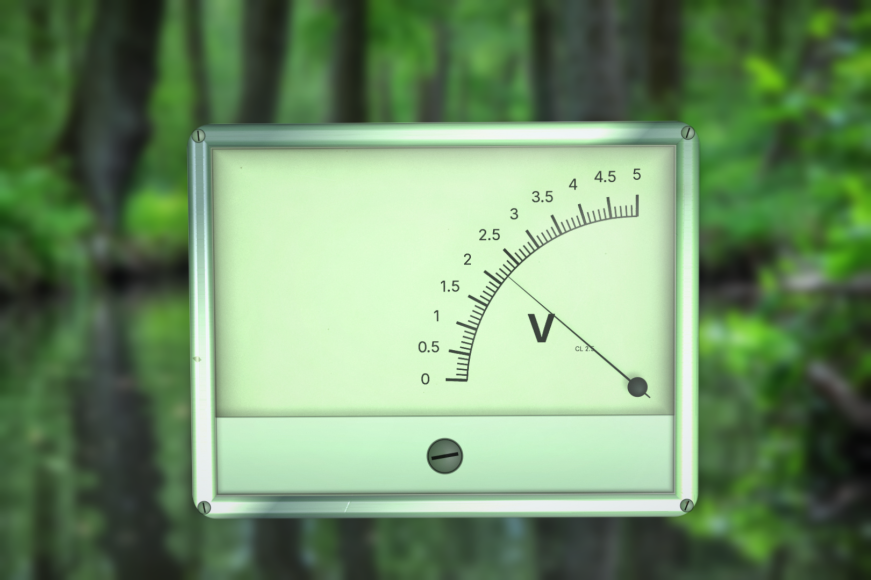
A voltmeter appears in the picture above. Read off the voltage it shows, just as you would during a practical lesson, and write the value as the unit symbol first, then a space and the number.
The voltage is V 2.2
